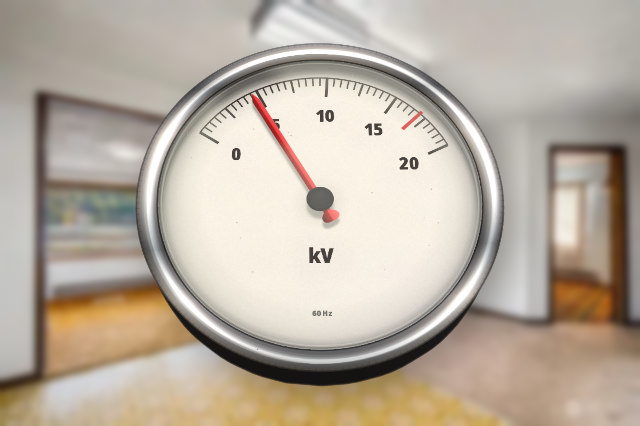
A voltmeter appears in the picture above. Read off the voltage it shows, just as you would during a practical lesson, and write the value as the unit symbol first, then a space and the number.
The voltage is kV 4.5
